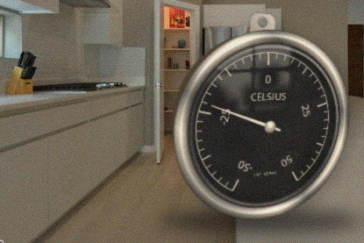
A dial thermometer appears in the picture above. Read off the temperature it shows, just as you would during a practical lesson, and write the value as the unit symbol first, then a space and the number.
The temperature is °C -22.5
